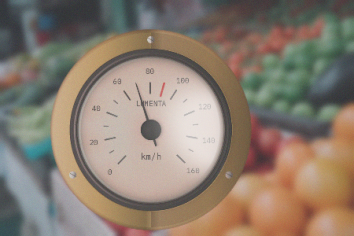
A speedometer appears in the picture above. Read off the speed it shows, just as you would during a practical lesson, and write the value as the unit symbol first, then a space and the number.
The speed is km/h 70
